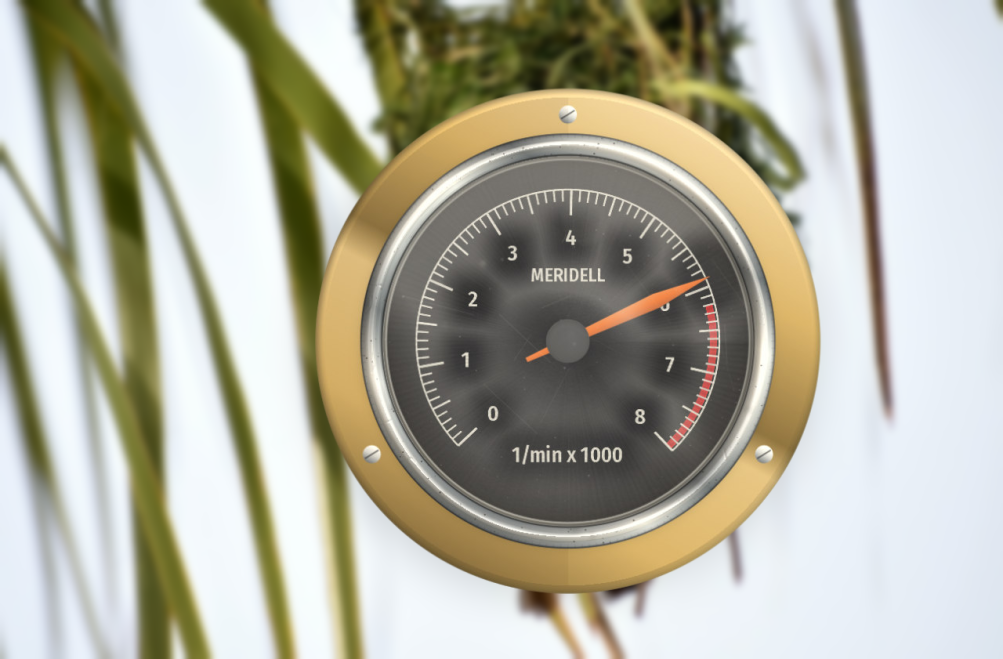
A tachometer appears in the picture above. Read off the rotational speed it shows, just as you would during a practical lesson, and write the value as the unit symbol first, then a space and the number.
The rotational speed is rpm 5900
